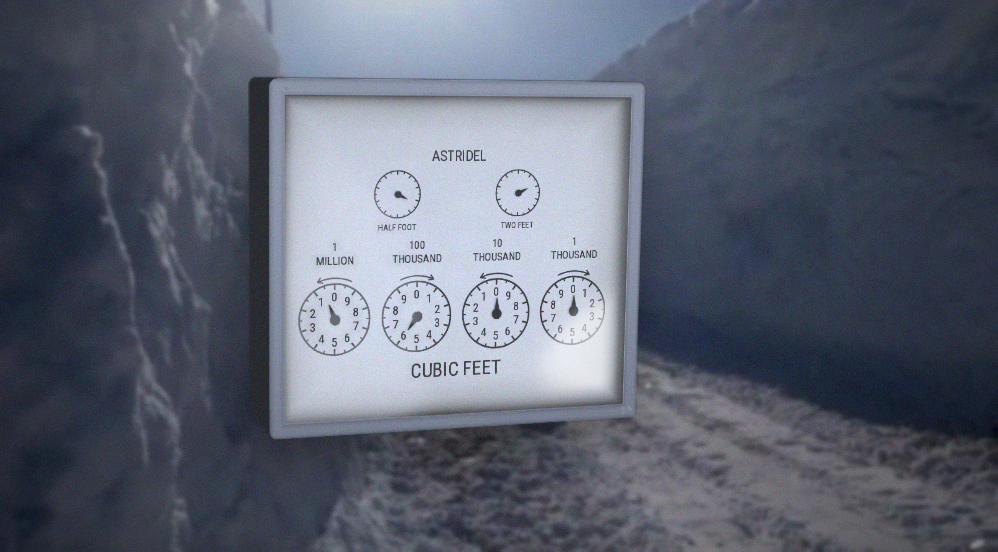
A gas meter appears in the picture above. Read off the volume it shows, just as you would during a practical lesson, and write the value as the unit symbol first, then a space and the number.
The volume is ft³ 60000
